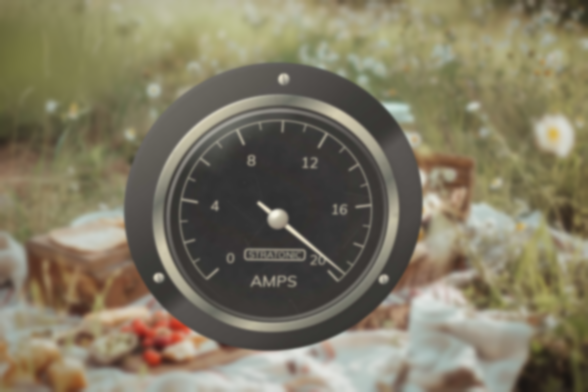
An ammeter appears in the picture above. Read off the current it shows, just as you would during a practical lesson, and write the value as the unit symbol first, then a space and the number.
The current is A 19.5
